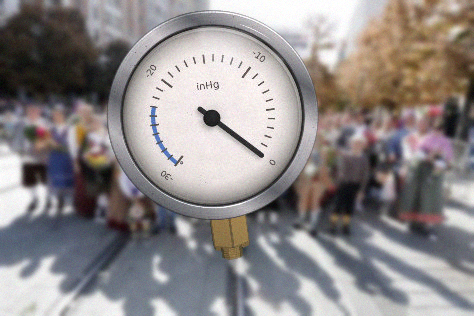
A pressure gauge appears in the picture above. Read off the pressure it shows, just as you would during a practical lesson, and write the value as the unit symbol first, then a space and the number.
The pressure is inHg 0
